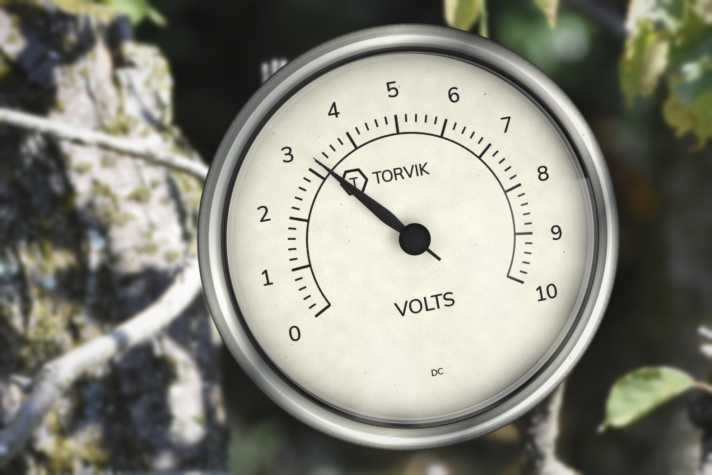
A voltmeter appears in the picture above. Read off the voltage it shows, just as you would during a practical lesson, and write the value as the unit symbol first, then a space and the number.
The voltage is V 3.2
